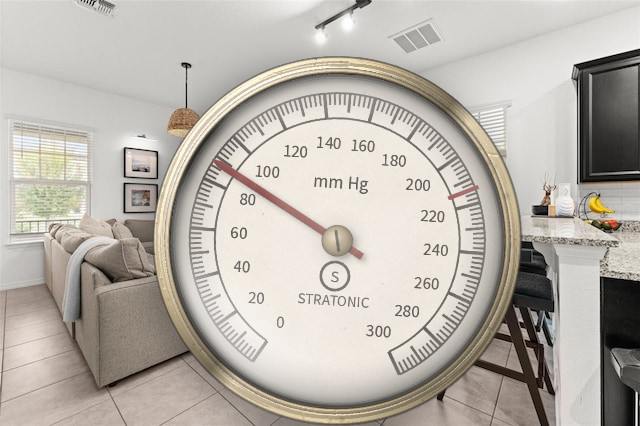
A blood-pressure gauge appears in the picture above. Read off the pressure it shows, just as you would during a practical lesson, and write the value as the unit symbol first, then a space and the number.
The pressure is mmHg 88
